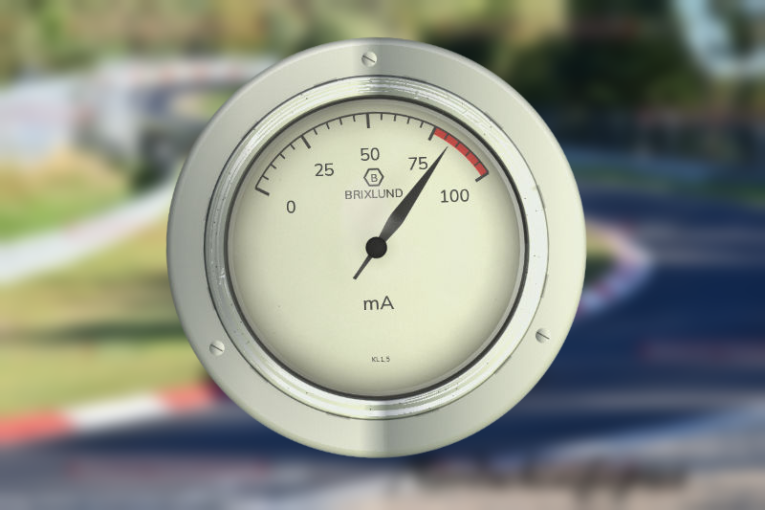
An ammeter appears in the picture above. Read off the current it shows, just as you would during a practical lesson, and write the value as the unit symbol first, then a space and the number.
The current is mA 82.5
